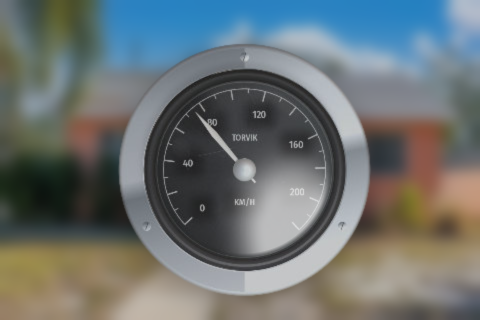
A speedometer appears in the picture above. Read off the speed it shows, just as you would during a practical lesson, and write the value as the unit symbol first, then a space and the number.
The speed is km/h 75
